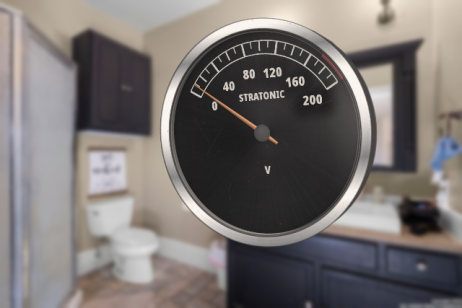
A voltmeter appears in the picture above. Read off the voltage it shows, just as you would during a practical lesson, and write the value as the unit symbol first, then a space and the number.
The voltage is V 10
